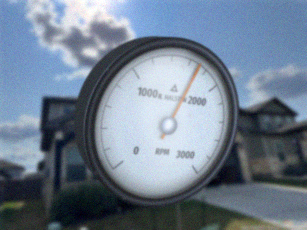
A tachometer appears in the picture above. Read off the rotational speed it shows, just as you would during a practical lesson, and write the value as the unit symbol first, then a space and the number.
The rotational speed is rpm 1700
